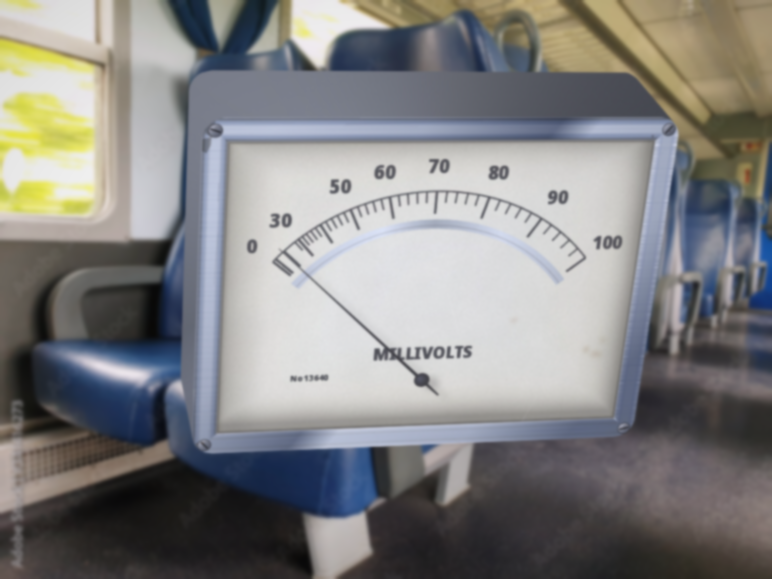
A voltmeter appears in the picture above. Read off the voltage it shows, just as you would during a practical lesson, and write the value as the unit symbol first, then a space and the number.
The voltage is mV 20
